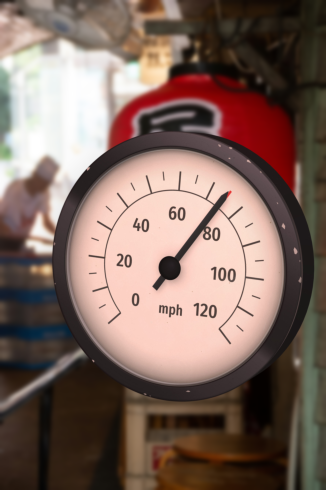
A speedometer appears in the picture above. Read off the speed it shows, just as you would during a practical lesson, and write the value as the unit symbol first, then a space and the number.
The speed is mph 75
